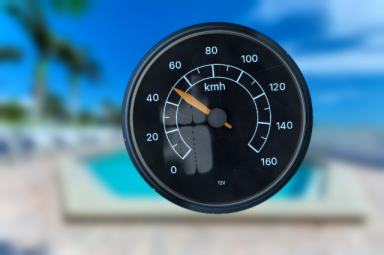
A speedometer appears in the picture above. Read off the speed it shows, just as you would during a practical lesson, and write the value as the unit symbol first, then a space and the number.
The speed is km/h 50
